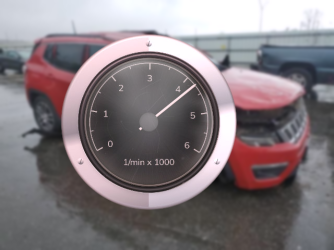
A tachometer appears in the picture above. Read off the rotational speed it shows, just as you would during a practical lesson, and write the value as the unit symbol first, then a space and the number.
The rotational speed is rpm 4250
